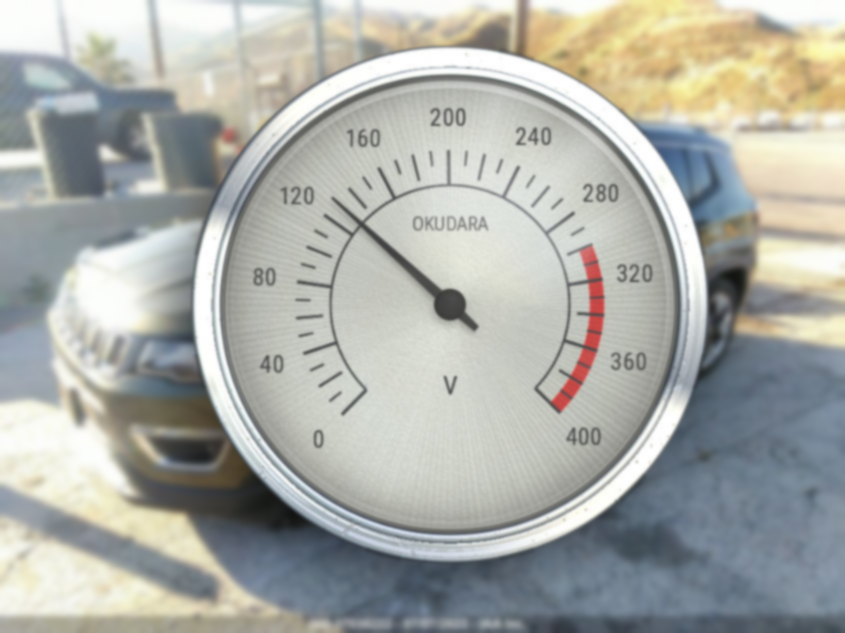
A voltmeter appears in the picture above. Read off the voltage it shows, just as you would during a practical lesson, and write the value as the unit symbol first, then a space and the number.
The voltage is V 130
